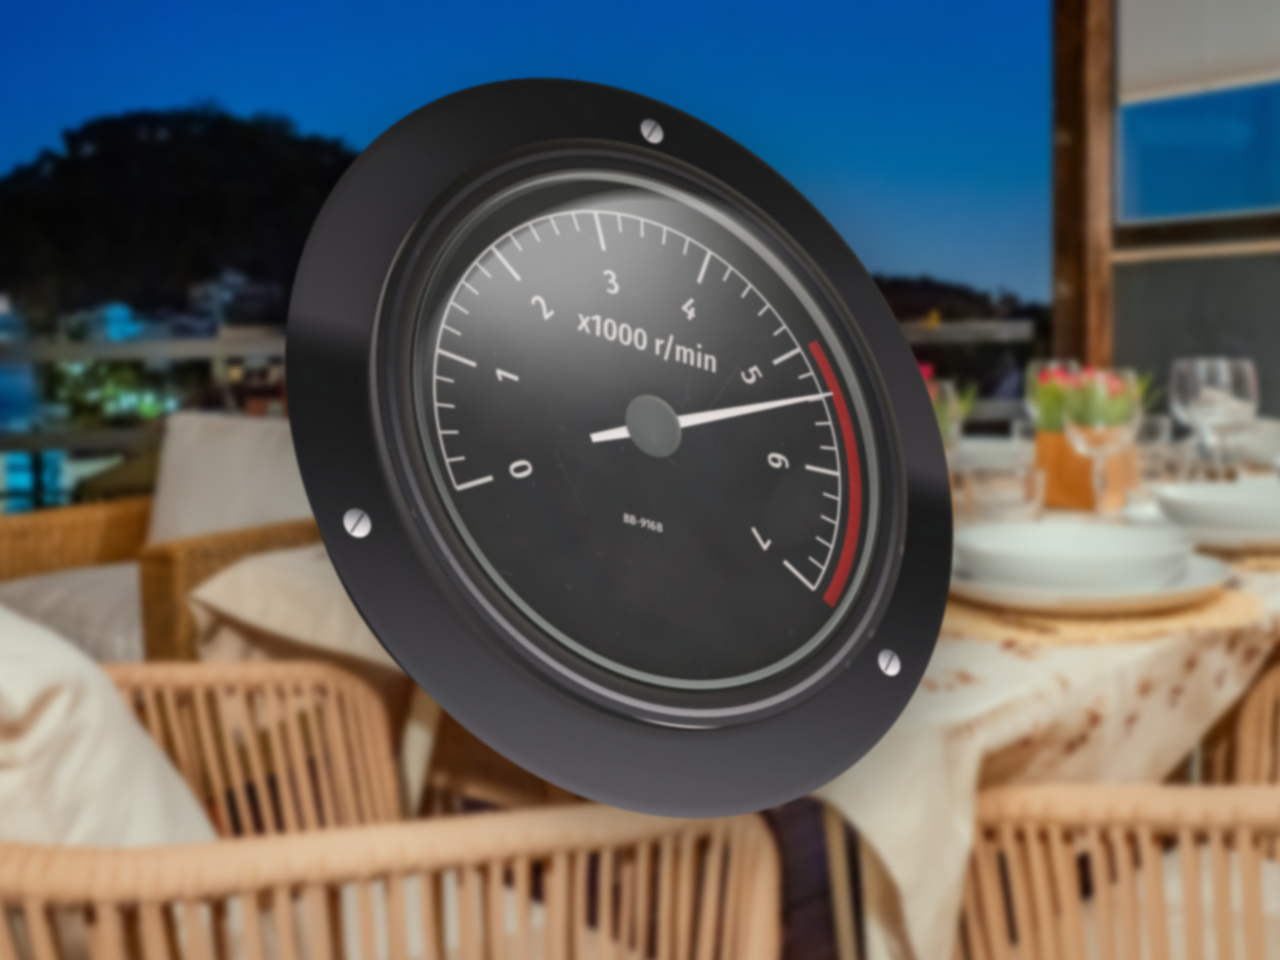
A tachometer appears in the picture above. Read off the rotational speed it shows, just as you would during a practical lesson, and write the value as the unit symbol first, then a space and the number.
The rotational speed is rpm 5400
